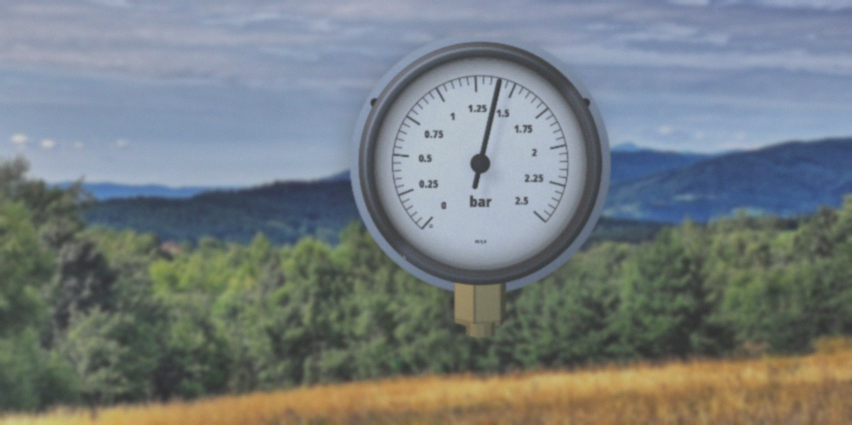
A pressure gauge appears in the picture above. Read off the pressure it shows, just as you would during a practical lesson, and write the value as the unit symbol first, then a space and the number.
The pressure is bar 1.4
